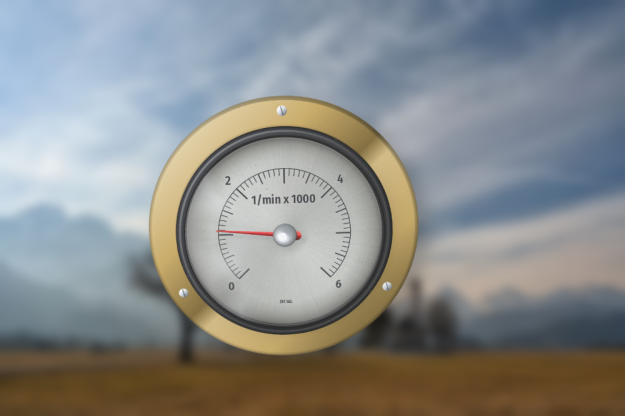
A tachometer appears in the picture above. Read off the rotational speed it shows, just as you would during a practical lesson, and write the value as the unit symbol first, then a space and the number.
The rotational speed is rpm 1100
